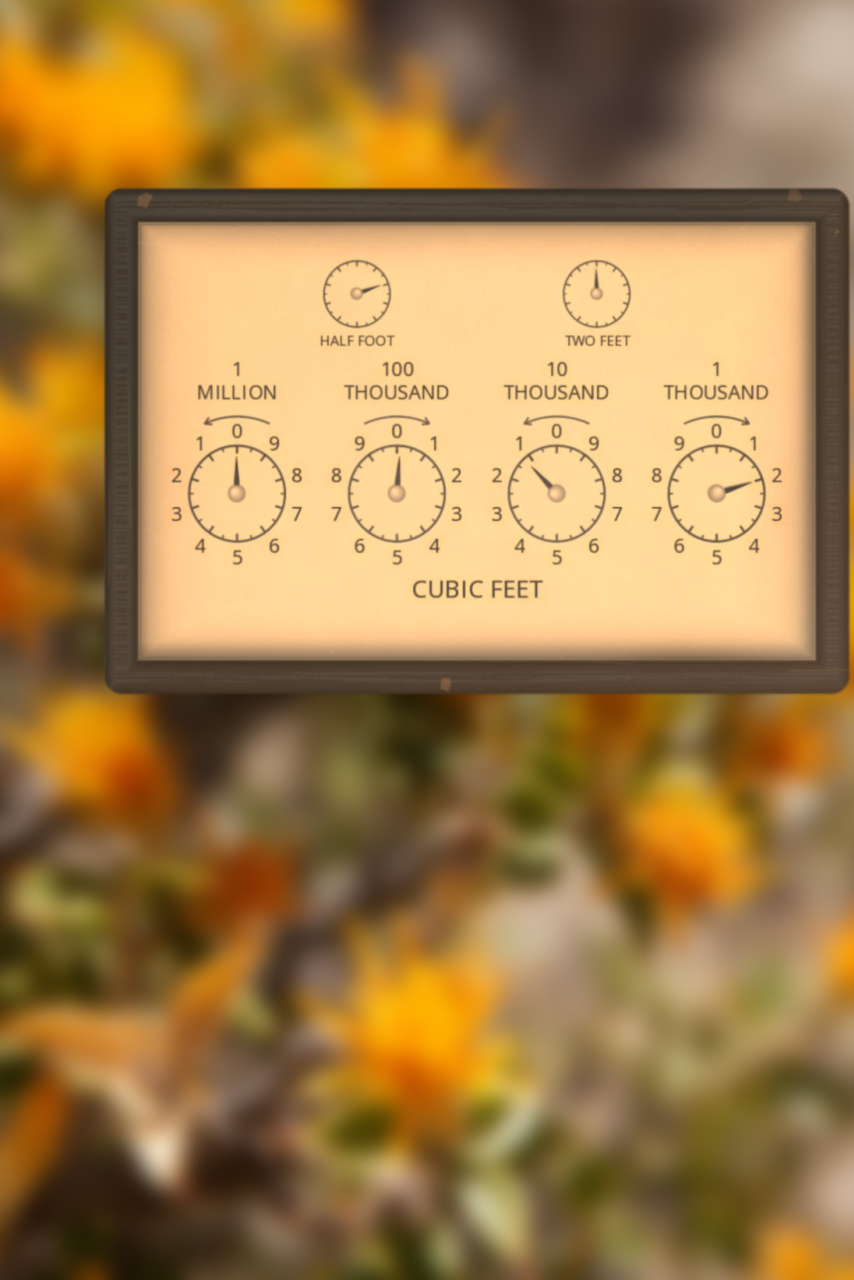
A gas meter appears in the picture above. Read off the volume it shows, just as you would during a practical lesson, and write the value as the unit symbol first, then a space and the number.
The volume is ft³ 1200
